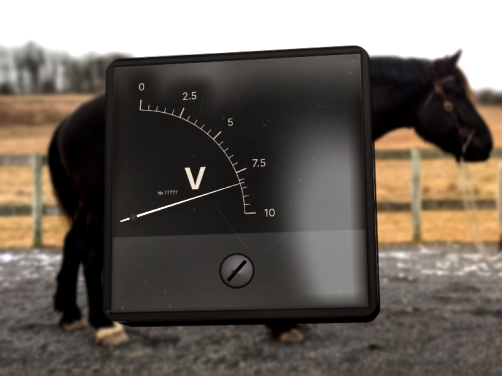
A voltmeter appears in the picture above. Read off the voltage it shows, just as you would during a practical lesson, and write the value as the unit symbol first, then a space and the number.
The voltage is V 8.25
